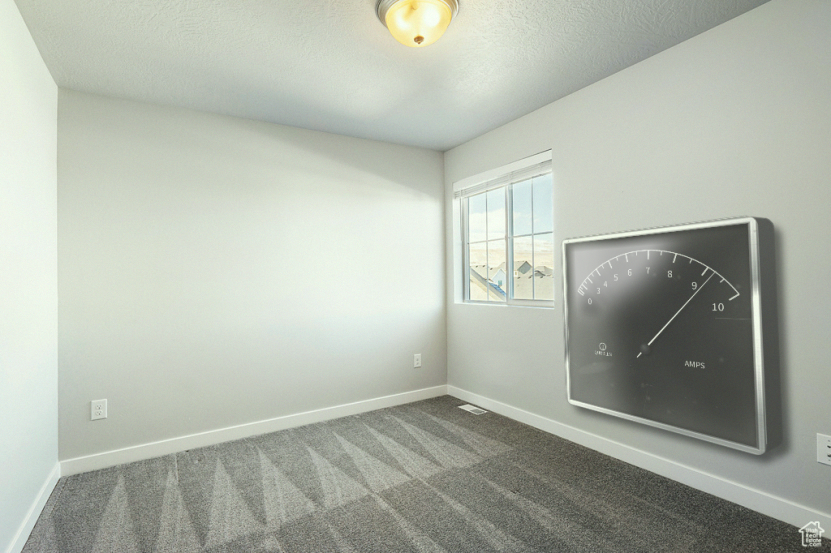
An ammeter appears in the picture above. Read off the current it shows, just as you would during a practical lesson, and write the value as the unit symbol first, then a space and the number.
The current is A 9.25
